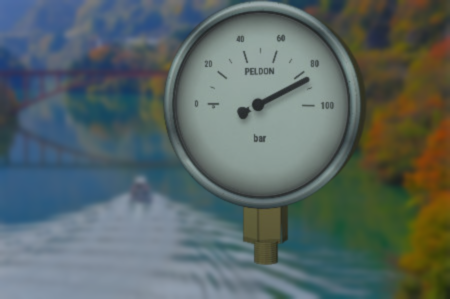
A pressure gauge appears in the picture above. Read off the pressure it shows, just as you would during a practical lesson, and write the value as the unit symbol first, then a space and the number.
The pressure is bar 85
